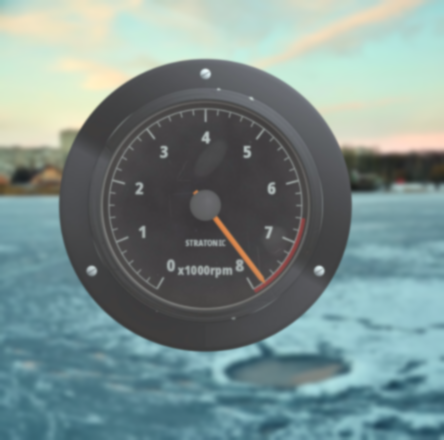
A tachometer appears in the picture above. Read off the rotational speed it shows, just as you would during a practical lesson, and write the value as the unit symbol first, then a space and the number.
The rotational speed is rpm 7800
